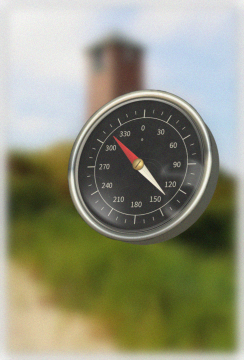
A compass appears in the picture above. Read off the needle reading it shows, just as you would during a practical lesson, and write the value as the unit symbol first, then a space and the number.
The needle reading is ° 315
